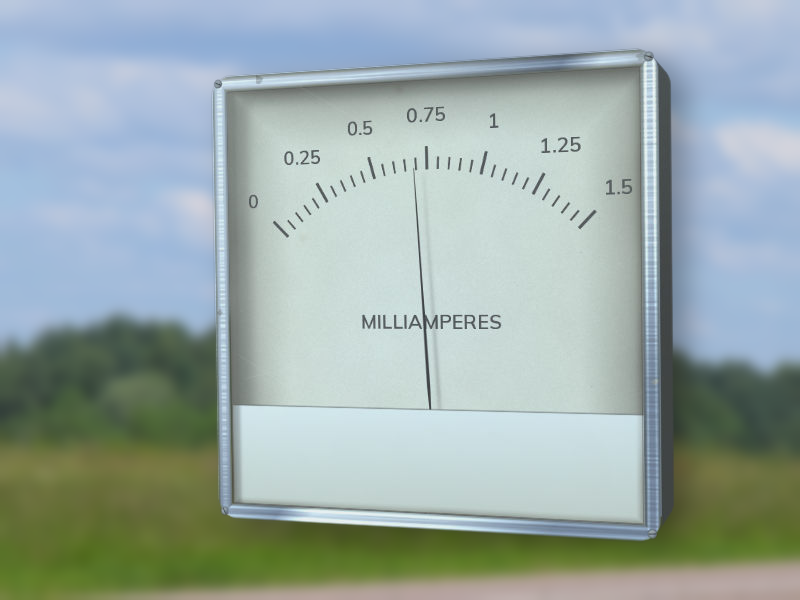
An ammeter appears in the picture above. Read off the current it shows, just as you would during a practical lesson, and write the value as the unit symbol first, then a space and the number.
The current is mA 0.7
